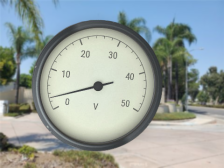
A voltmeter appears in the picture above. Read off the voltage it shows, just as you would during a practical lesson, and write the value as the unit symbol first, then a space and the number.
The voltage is V 3
